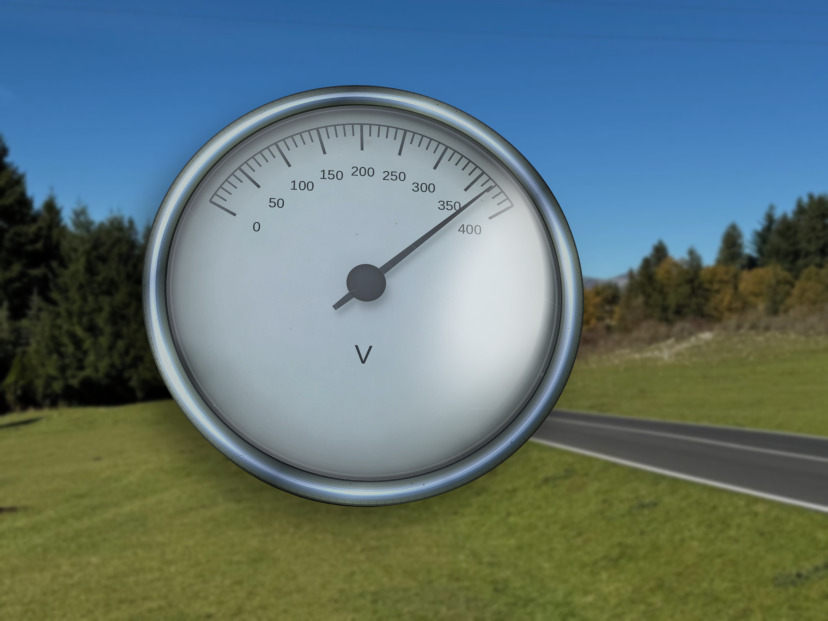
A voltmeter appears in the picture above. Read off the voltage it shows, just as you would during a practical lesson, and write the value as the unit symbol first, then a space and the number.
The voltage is V 370
